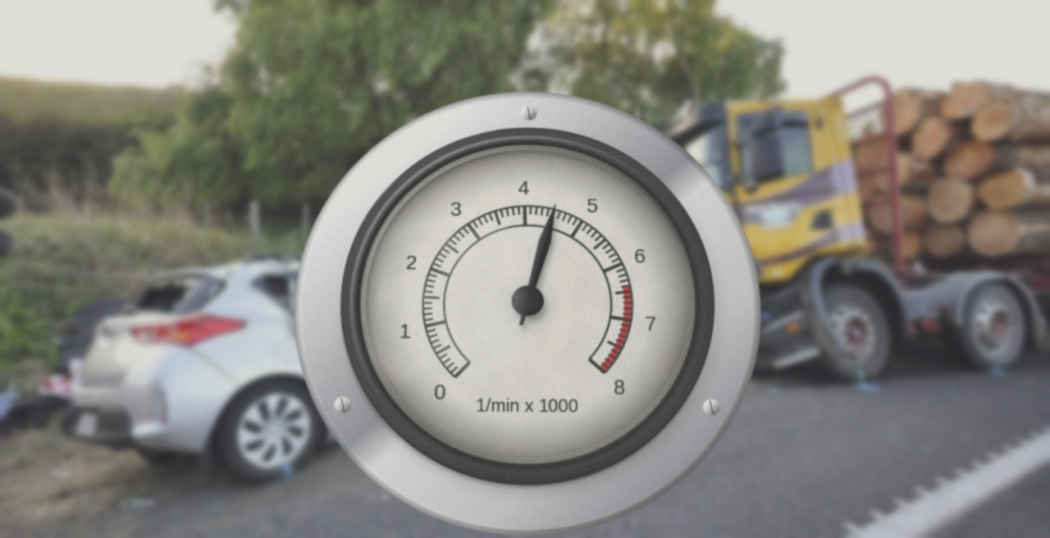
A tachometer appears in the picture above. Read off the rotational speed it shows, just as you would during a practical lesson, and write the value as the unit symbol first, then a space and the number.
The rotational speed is rpm 4500
